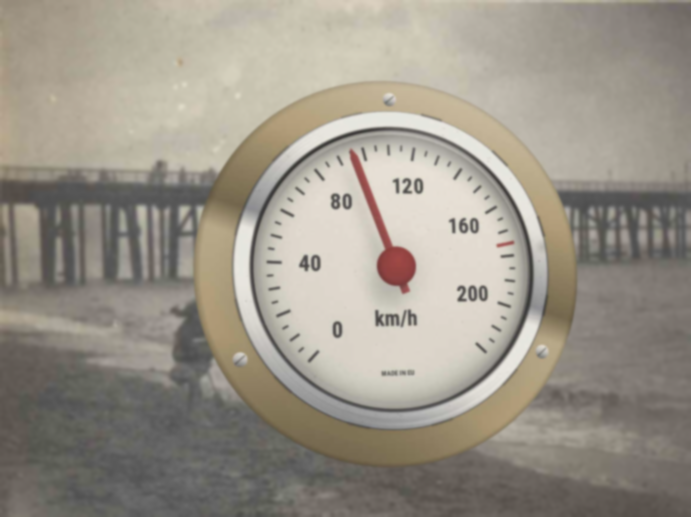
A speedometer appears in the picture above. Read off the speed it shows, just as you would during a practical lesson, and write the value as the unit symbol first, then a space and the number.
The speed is km/h 95
